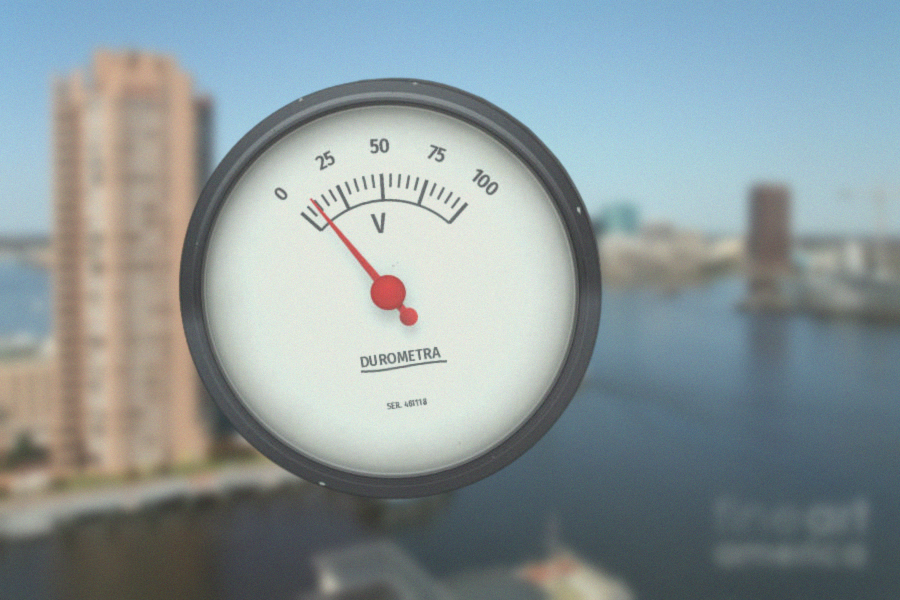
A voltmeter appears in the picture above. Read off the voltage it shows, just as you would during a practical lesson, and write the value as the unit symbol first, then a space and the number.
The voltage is V 10
